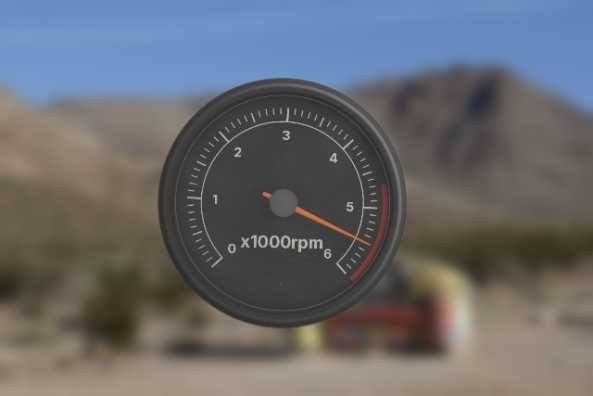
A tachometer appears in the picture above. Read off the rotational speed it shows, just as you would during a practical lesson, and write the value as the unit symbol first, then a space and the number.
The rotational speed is rpm 5500
